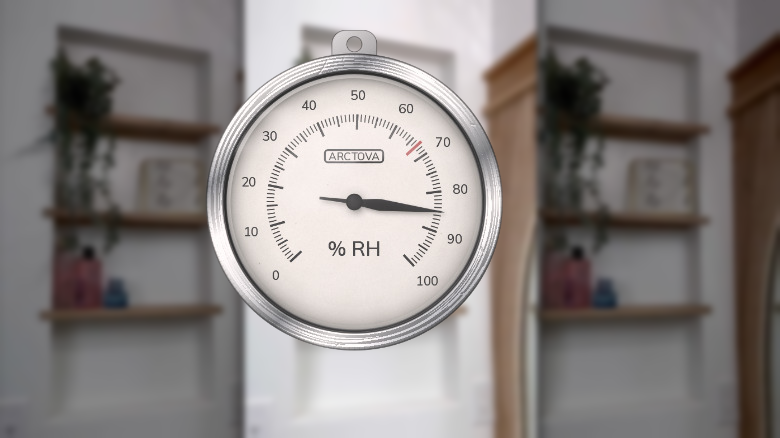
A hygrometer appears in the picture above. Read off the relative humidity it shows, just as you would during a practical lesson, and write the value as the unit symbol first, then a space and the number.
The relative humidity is % 85
